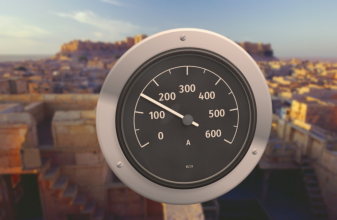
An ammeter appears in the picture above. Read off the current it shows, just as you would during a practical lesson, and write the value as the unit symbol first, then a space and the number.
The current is A 150
